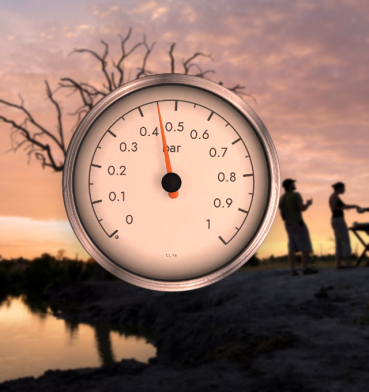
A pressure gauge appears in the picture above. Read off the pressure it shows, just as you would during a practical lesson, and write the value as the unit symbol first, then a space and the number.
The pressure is bar 0.45
